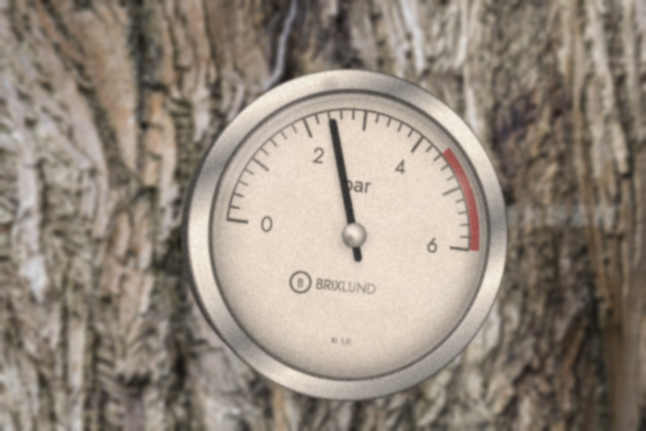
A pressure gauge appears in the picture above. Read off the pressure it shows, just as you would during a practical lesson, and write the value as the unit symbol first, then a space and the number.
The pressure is bar 2.4
